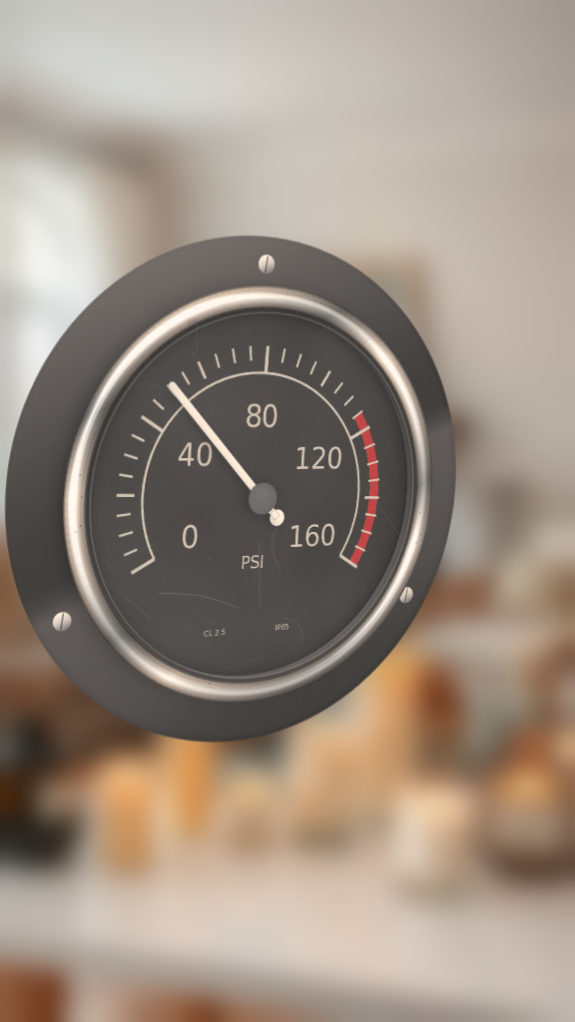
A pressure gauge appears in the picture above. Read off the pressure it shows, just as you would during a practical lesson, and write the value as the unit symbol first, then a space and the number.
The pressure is psi 50
